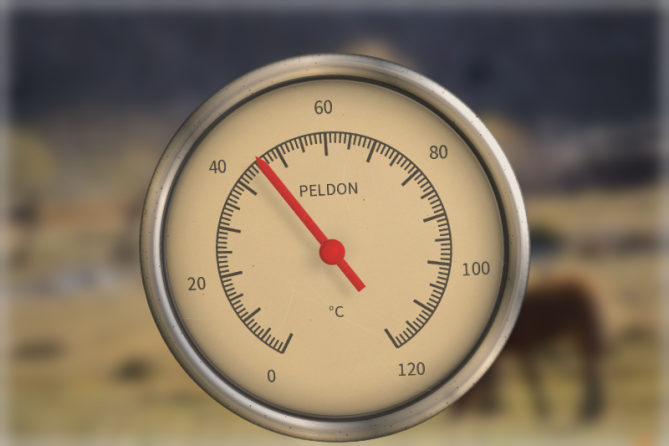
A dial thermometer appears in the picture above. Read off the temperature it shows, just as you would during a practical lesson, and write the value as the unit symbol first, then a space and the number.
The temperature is °C 46
